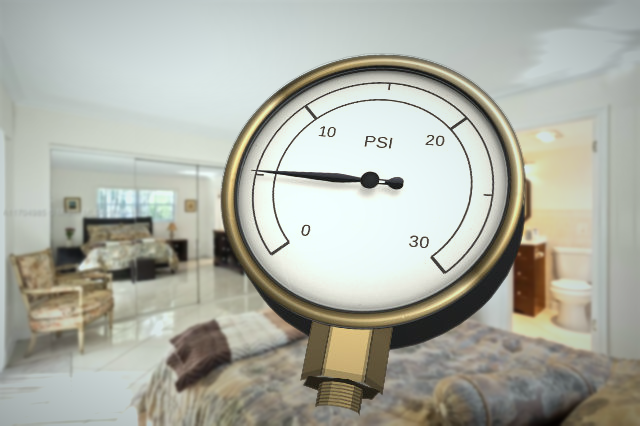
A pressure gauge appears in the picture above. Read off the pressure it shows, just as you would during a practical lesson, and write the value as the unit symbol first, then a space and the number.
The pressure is psi 5
